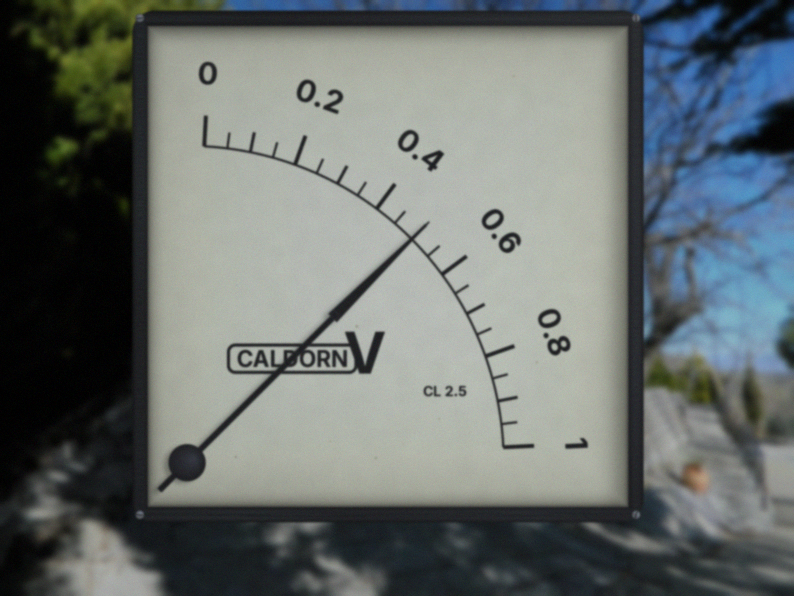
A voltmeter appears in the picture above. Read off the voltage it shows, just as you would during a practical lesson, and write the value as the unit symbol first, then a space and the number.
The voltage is V 0.5
